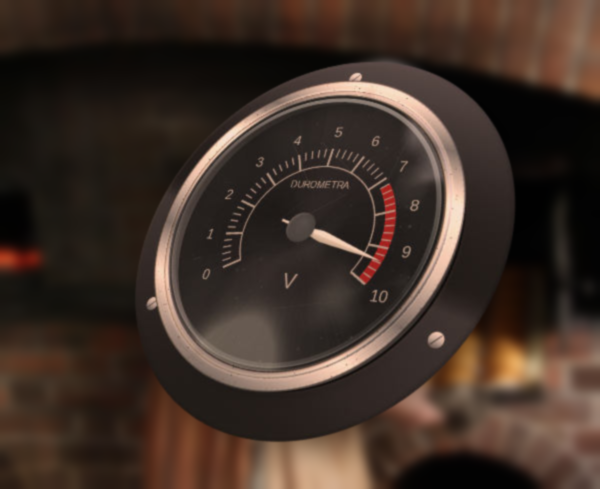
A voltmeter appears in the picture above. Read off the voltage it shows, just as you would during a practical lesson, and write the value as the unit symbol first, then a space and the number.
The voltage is V 9.4
